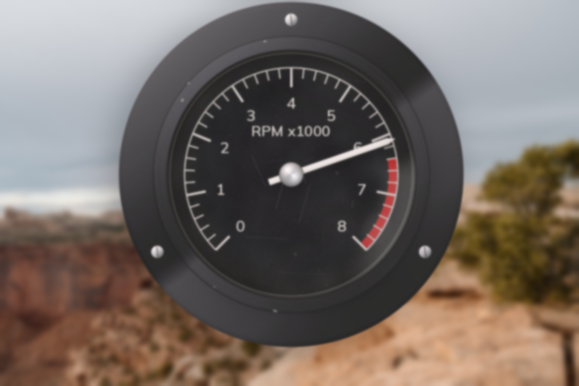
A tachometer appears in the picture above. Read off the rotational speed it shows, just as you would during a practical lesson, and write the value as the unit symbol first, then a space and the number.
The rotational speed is rpm 6100
